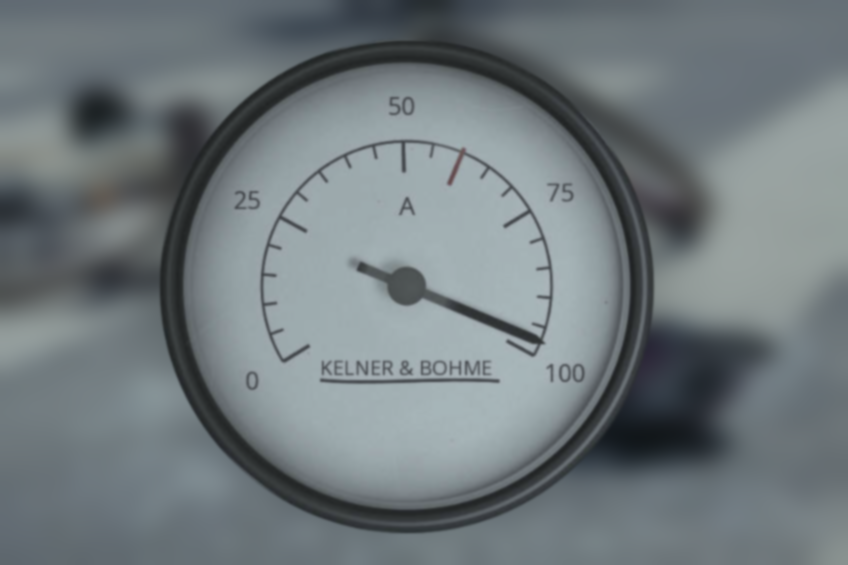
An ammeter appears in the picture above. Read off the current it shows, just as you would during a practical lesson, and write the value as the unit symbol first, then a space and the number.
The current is A 97.5
